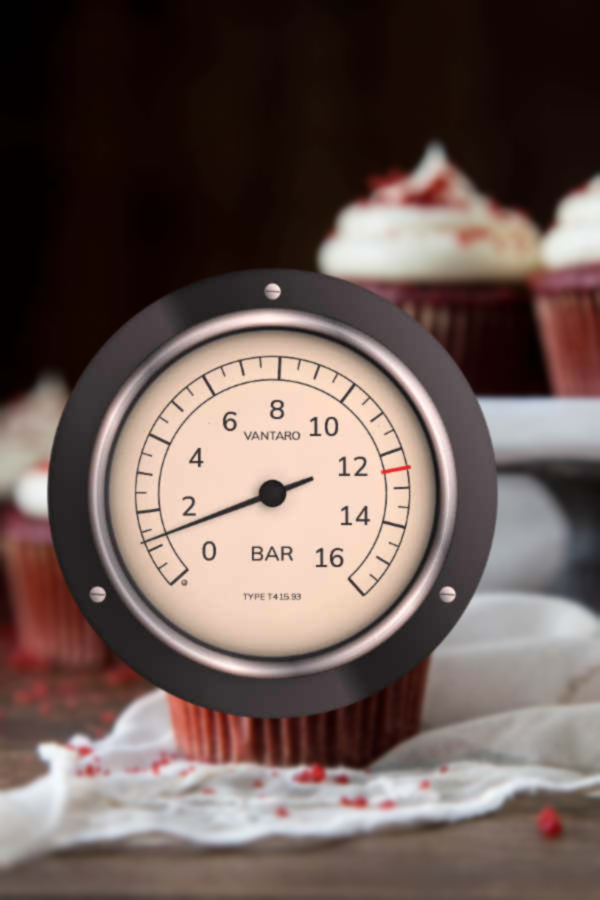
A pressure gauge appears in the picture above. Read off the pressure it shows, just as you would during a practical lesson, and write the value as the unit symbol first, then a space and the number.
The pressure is bar 1.25
